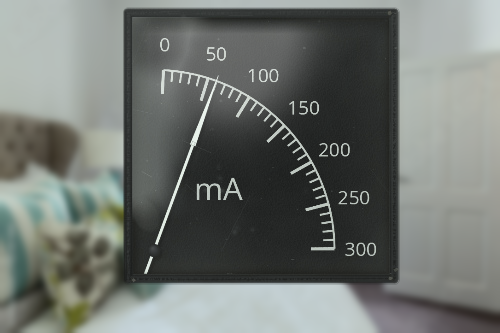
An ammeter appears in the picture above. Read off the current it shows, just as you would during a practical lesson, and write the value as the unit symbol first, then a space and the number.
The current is mA 60
